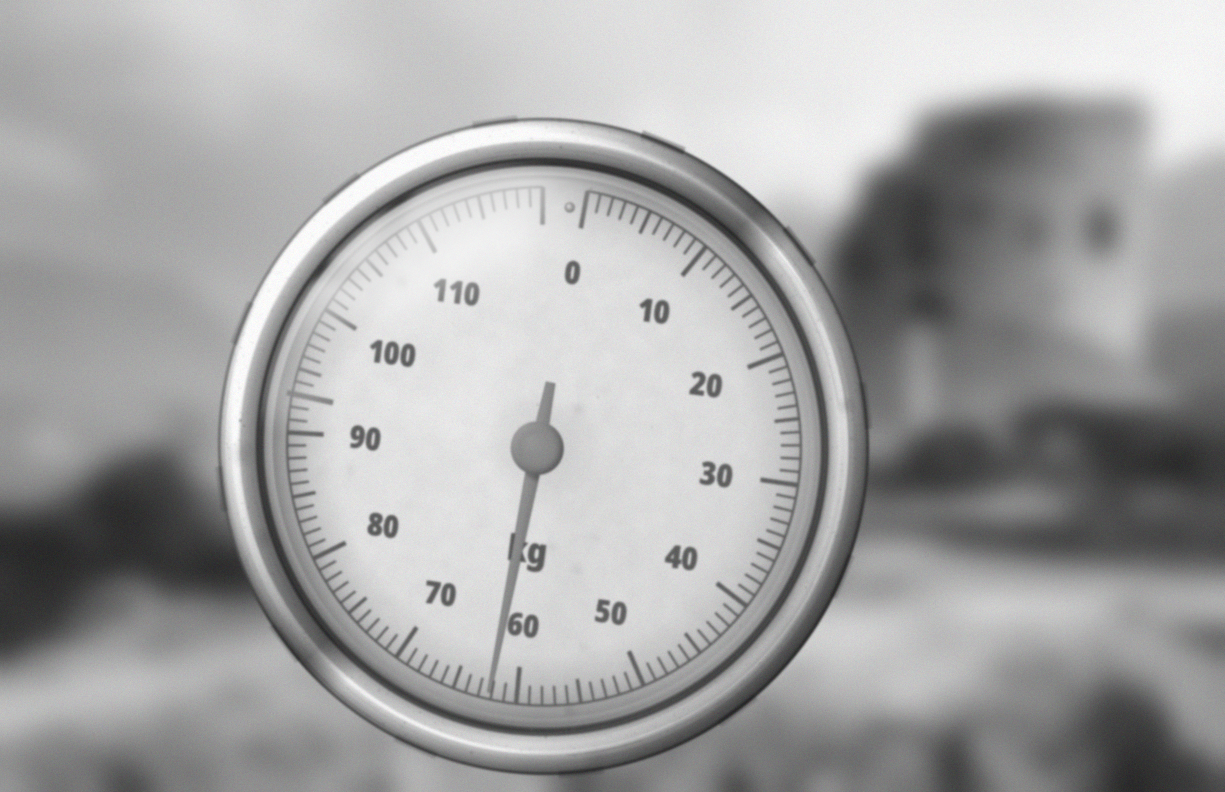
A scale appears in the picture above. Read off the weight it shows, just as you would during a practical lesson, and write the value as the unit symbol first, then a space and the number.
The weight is kg 62
